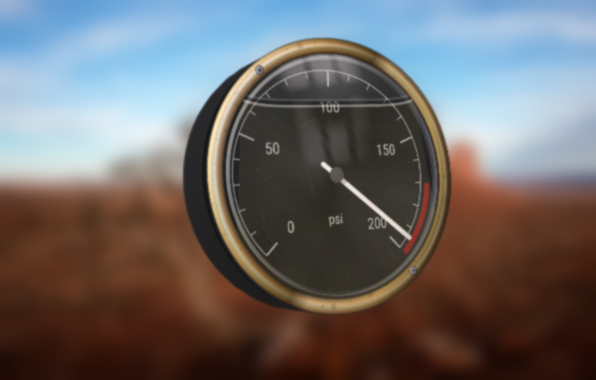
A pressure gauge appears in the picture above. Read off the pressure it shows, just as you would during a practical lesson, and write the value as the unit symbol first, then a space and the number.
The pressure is psi 195
